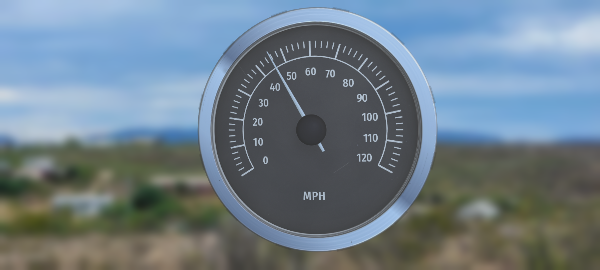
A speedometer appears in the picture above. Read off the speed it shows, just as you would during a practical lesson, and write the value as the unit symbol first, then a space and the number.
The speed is mph 46
